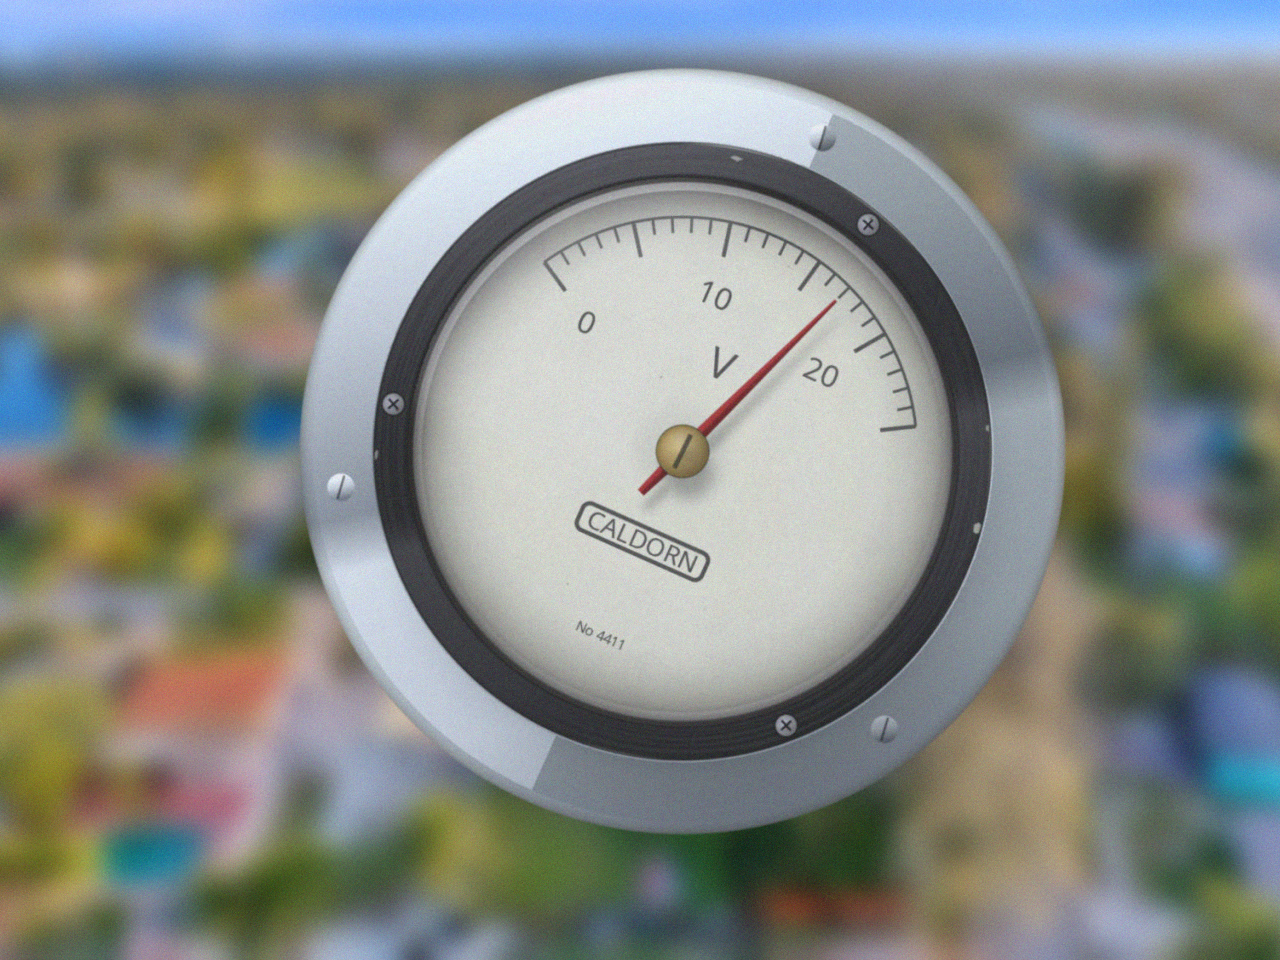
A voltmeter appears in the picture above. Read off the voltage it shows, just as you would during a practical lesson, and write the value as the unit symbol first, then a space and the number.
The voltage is V 17
